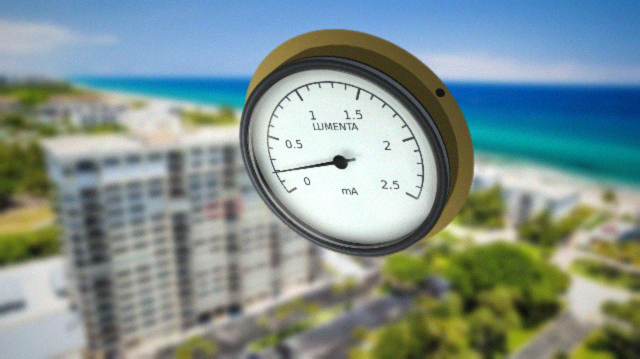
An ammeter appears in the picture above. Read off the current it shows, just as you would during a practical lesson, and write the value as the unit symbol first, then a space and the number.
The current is mA 0.2
